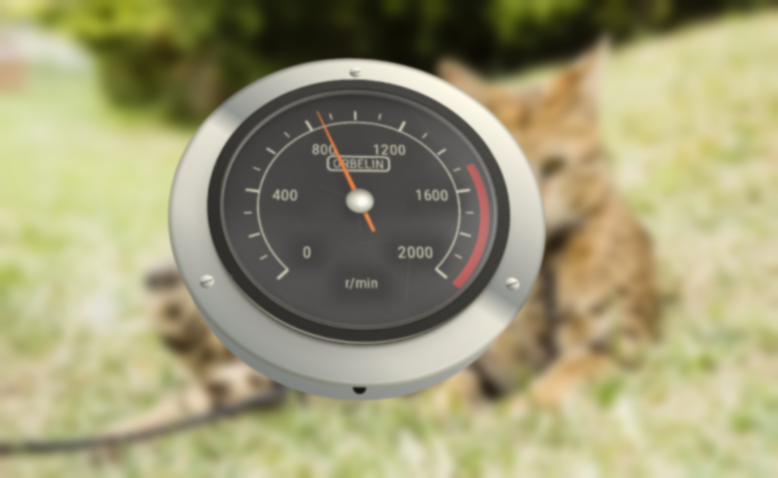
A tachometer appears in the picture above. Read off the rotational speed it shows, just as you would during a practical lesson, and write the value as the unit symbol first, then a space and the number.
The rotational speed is rpm 850
